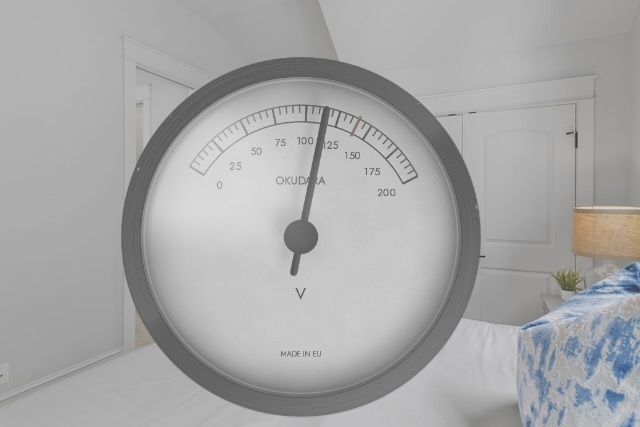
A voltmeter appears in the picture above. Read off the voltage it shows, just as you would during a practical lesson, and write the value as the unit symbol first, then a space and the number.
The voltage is V 115
